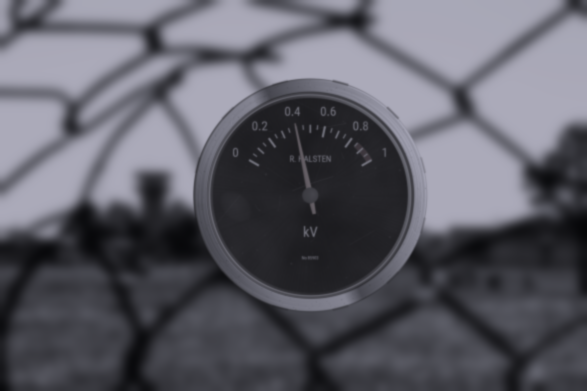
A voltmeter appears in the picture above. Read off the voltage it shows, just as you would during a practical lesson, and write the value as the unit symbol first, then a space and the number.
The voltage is kV 0.4
